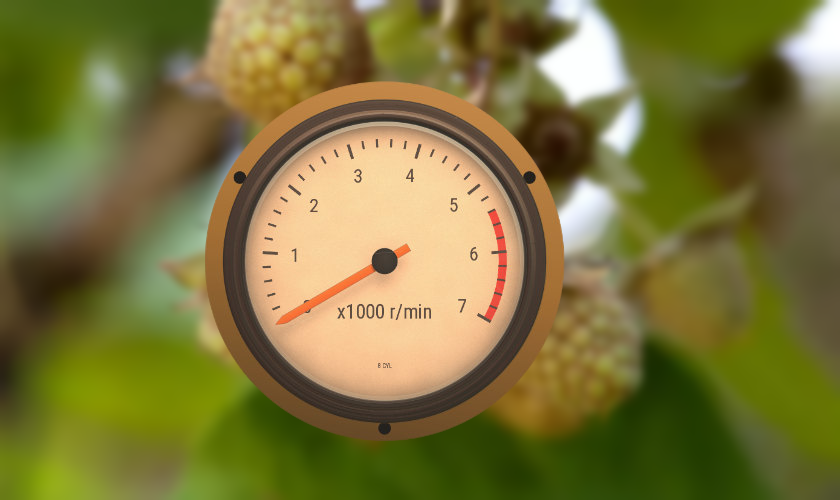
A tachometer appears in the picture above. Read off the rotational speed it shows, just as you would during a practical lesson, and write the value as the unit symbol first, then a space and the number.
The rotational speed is rpm 0
